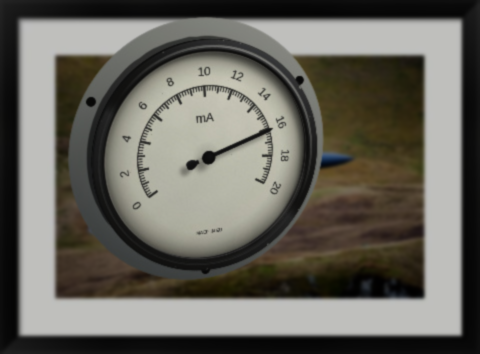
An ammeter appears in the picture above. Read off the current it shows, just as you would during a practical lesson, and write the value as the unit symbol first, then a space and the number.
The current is mA 16
